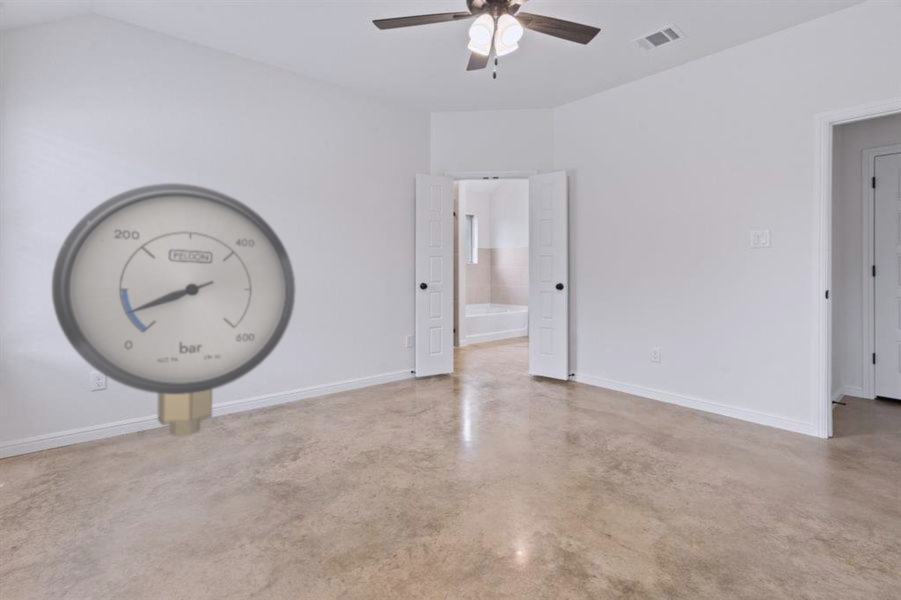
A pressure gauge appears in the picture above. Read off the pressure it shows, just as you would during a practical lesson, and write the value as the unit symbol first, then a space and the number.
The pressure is bar 50
